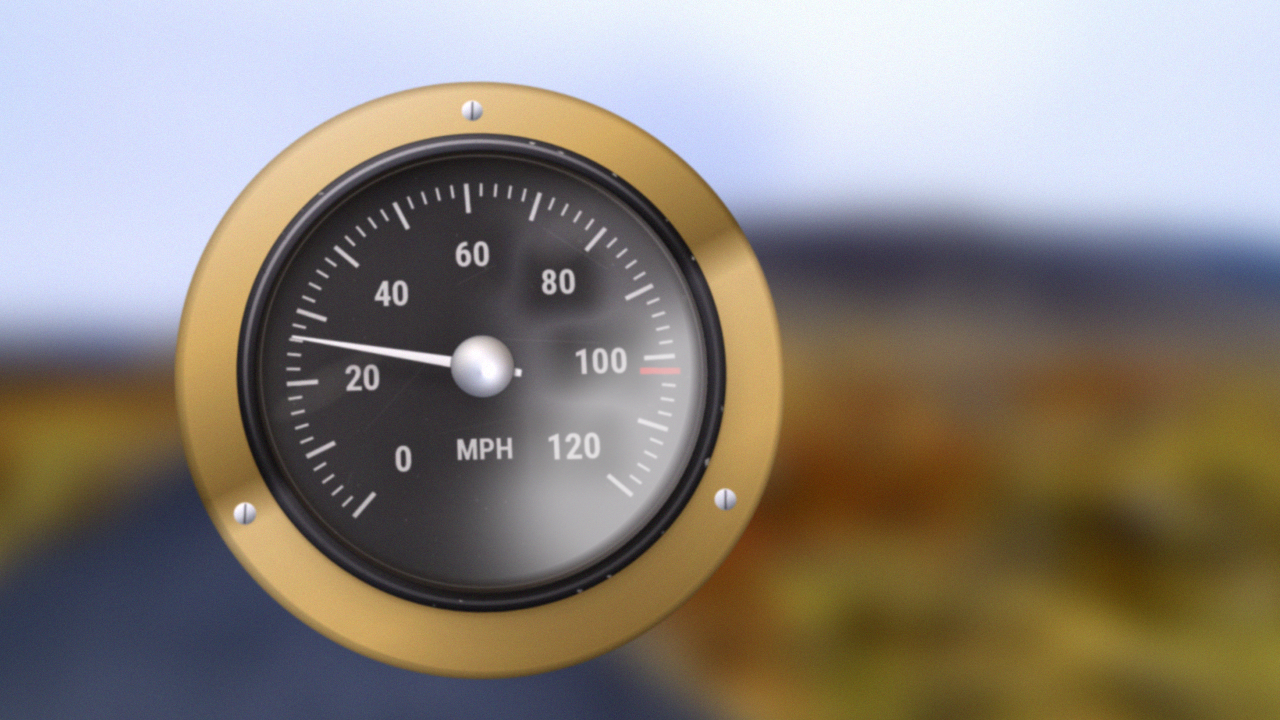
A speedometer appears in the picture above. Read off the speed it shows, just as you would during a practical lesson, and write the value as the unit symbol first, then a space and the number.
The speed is mph 26
